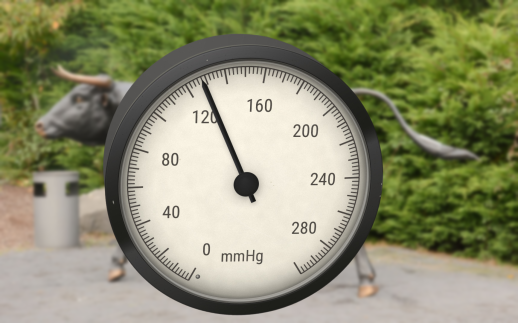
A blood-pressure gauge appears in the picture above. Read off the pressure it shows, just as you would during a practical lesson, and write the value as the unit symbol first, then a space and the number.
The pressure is mmHg 128
